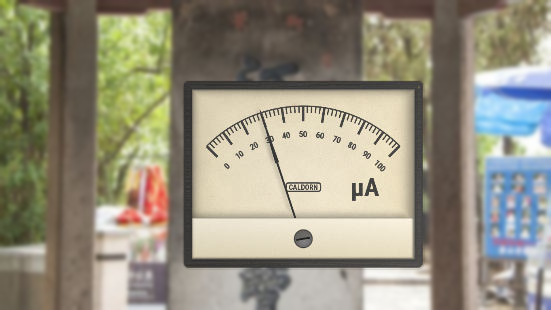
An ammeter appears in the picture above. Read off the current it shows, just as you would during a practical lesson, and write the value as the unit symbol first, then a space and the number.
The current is µA 30
